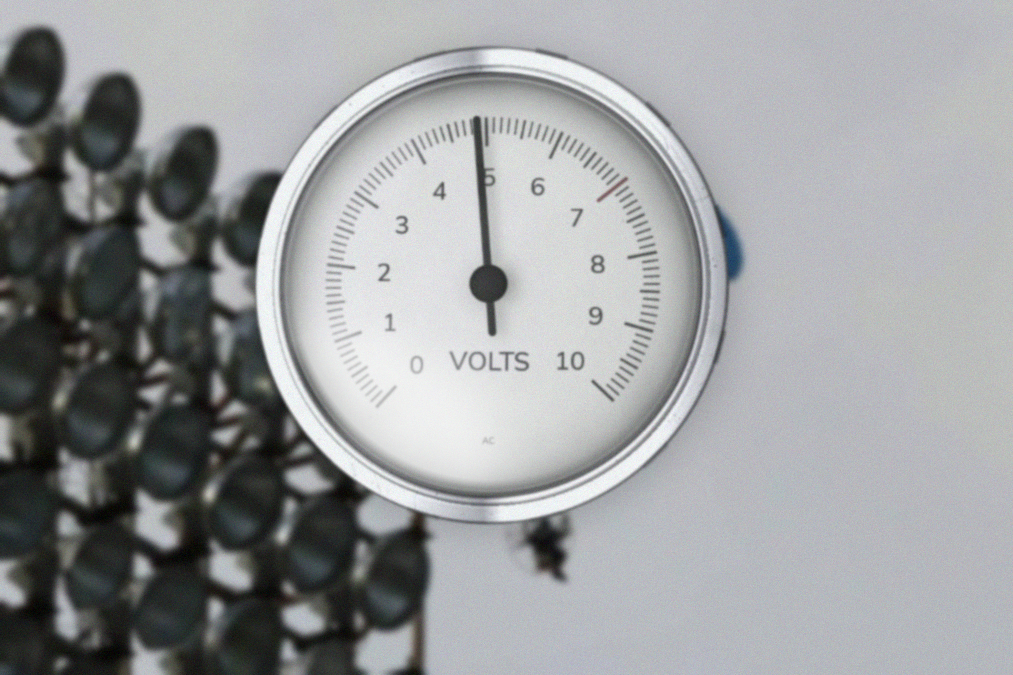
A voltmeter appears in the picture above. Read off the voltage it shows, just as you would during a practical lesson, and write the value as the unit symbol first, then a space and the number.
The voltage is V 4.9
